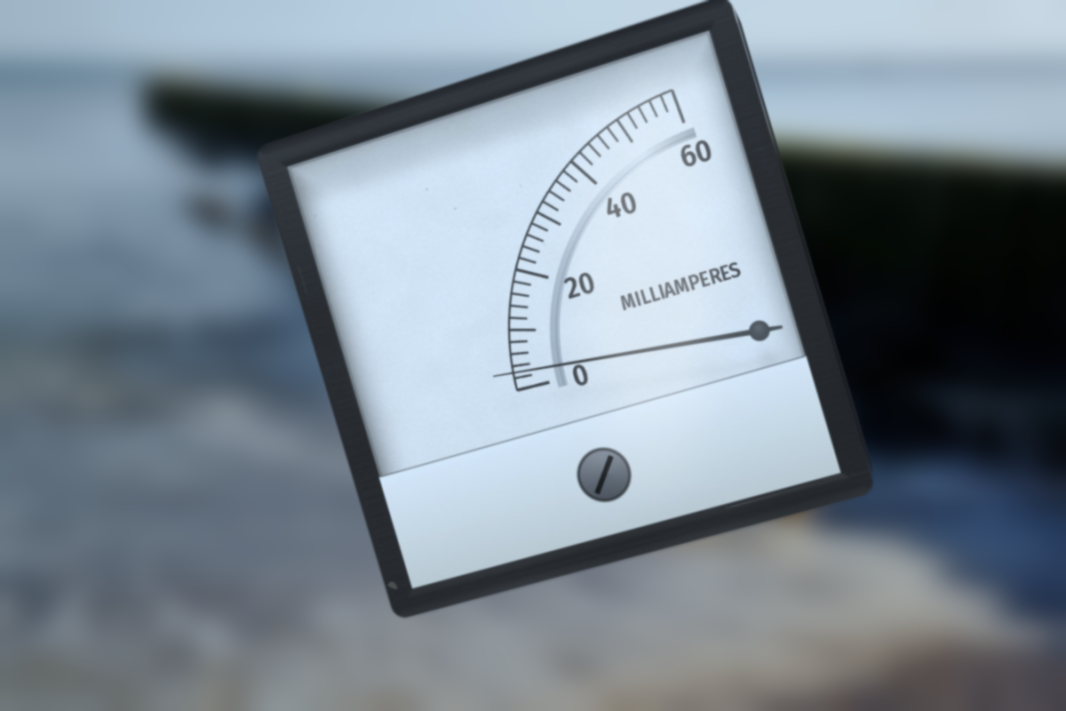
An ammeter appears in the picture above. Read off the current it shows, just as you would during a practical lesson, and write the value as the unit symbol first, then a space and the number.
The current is mA 3
